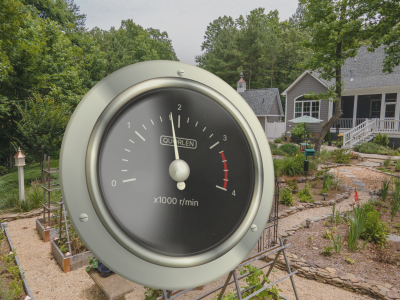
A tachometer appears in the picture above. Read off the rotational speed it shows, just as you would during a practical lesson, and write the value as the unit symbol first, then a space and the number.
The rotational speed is rpm 1800
